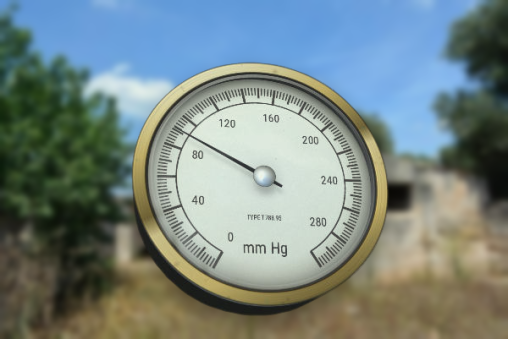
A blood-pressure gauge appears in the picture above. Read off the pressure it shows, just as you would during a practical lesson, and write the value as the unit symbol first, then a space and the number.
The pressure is mmHg 90
